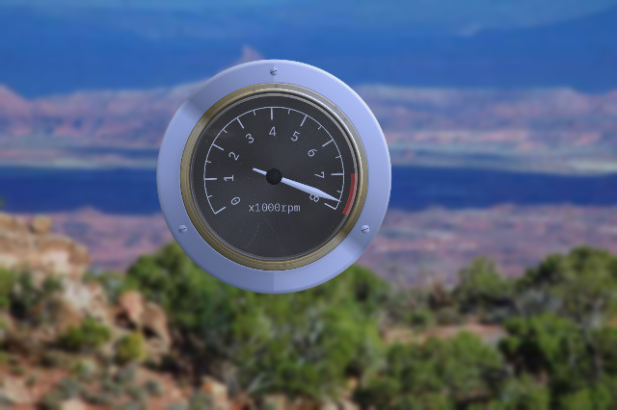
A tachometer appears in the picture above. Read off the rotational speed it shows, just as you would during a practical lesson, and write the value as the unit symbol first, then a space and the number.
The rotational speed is rpm 7750
